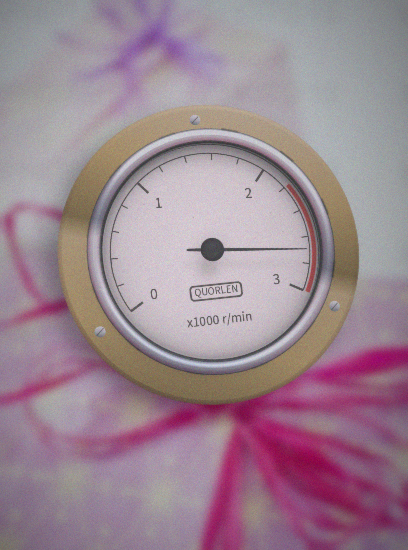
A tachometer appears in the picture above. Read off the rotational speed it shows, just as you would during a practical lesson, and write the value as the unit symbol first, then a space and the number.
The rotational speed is rpm 2700
